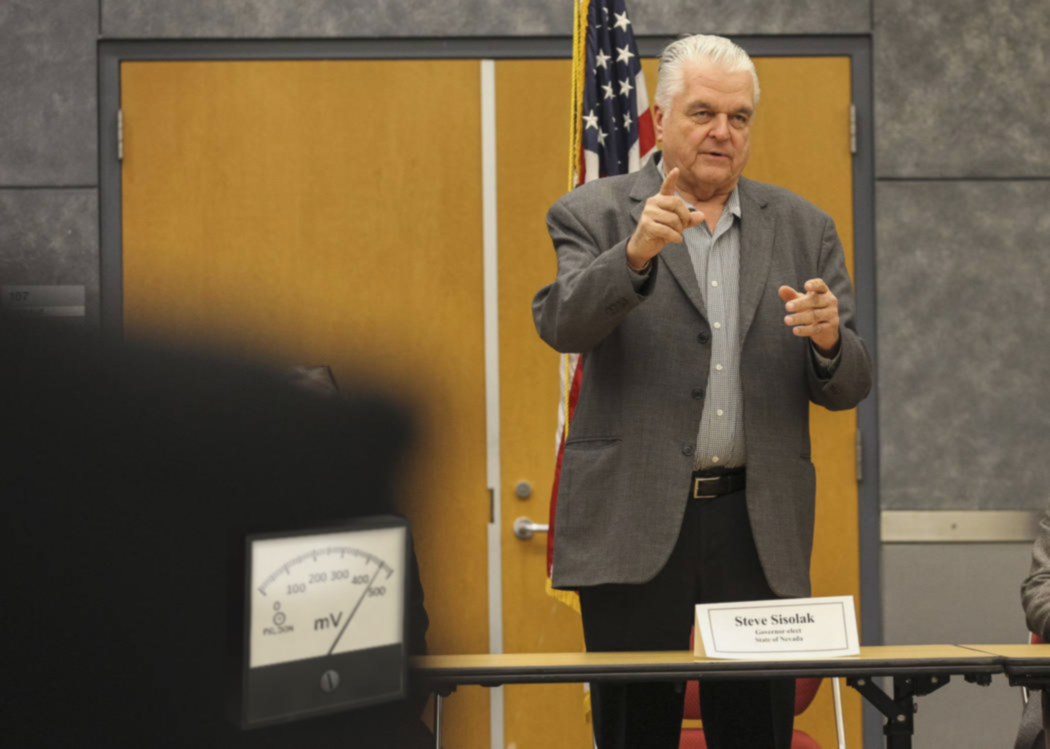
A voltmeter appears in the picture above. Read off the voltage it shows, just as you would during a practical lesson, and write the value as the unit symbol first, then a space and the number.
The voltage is mV 450
